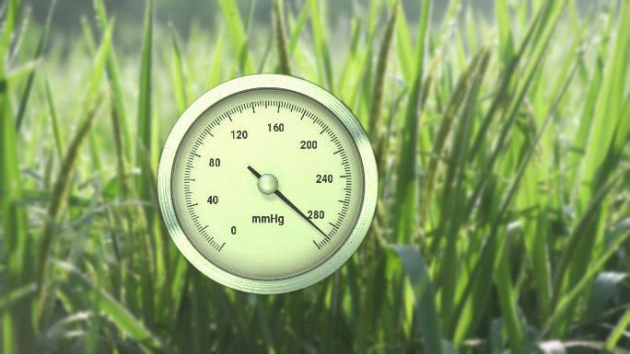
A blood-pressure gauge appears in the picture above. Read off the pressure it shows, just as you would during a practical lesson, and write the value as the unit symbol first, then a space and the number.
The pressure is mmHg 290
